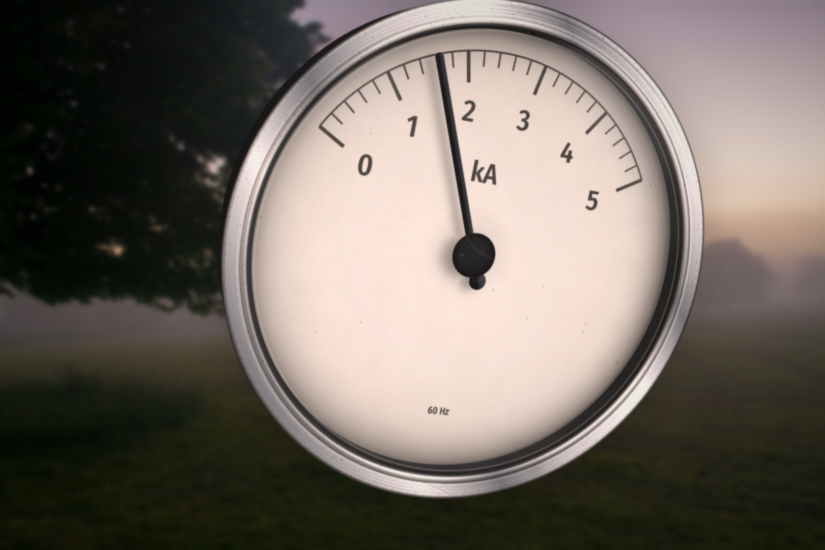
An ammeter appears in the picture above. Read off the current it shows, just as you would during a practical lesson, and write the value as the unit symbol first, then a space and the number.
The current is kA 1.6
